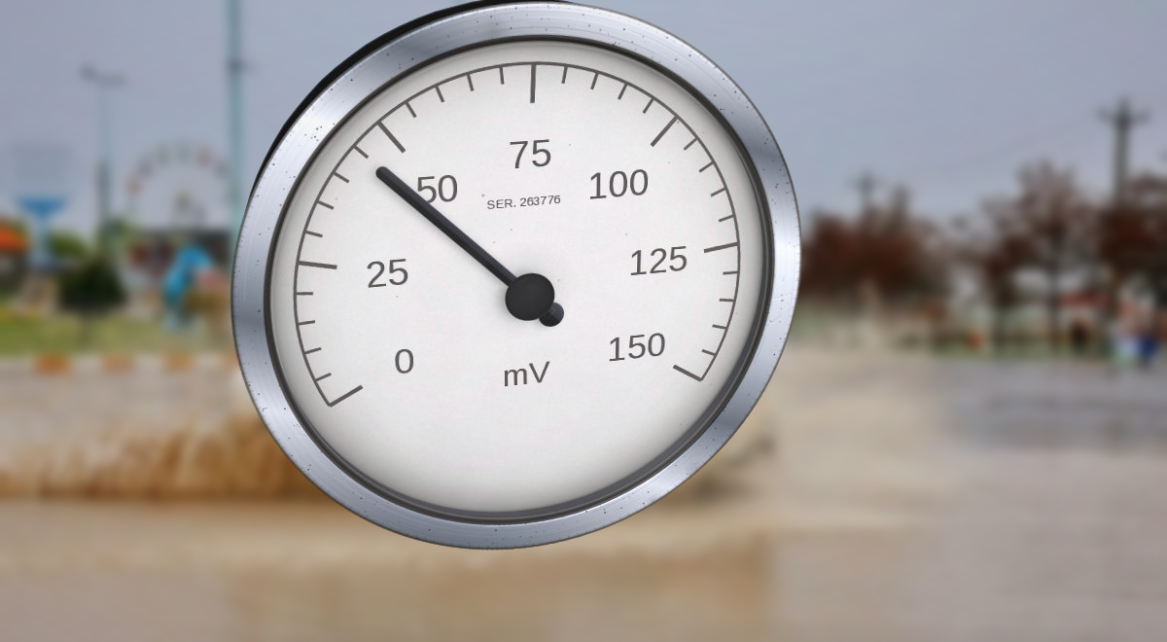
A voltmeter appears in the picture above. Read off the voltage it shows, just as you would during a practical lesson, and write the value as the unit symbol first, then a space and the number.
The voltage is mV 45
